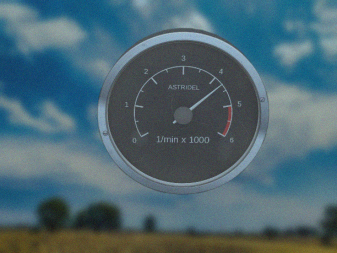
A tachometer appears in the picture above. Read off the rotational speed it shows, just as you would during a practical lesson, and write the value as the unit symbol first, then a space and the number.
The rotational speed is rpm 4250
